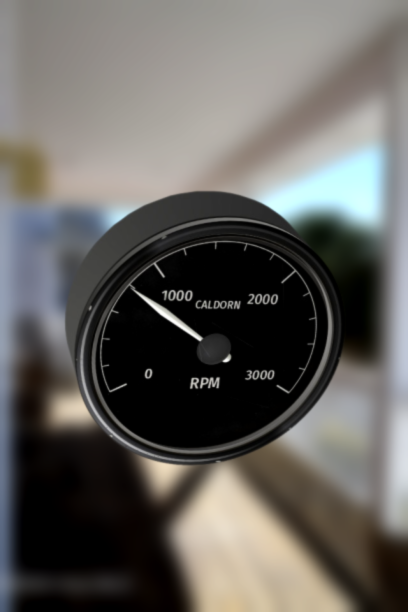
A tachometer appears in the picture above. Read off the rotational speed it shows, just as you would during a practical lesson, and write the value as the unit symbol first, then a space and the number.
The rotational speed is rpm 800
